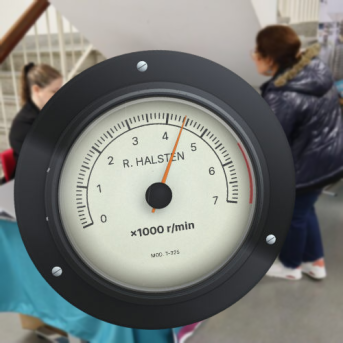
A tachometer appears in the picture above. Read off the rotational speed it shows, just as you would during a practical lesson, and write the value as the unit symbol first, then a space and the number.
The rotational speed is rpm 4400
